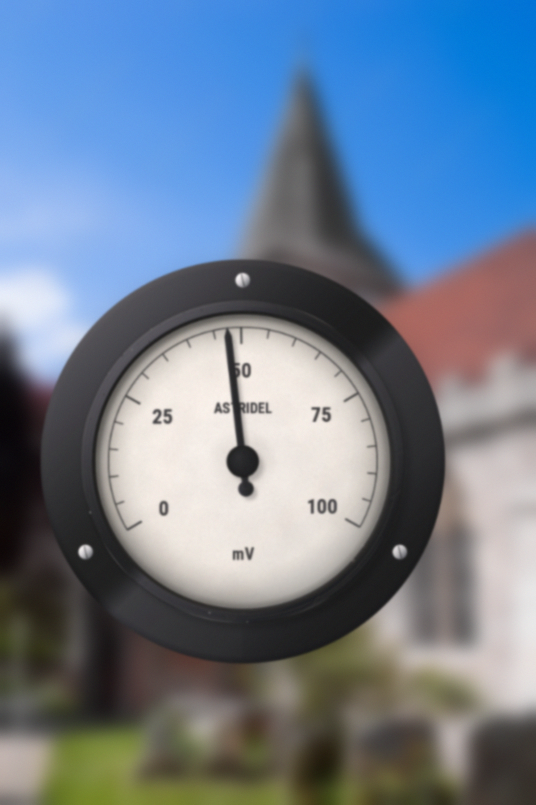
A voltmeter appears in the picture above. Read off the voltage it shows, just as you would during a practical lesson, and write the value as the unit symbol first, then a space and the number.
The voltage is mV 47.5
